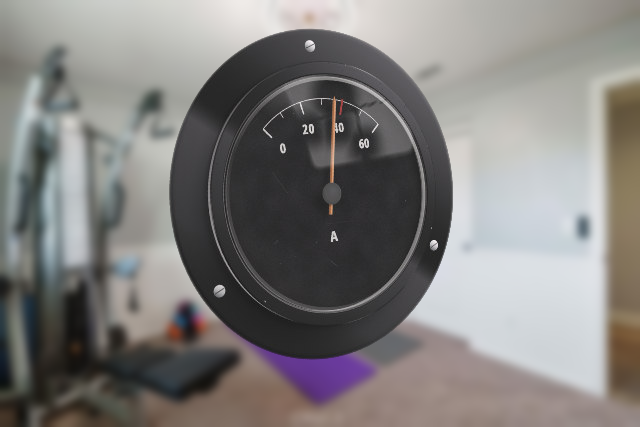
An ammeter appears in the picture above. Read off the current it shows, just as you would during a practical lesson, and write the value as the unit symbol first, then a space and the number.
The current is A 35
